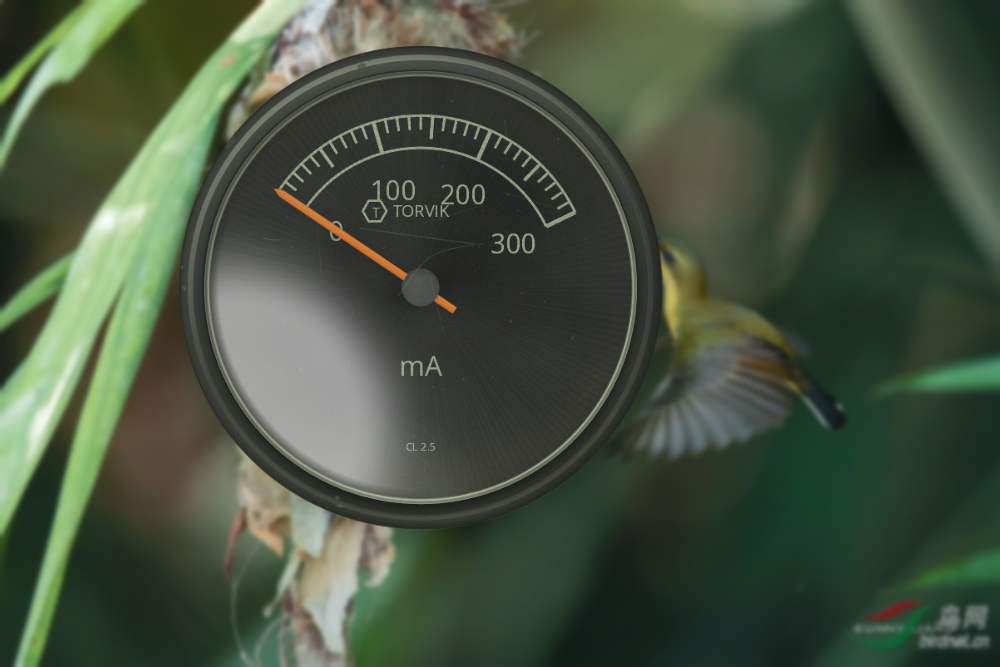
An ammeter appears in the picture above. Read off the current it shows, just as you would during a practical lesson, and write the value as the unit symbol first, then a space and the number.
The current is mA 0
